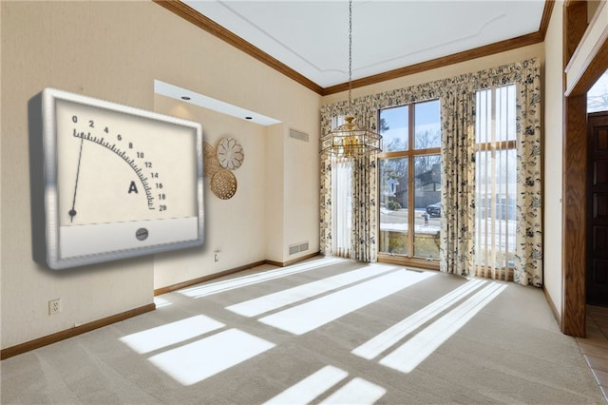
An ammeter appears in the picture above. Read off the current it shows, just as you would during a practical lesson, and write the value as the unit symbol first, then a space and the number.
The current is A 1
